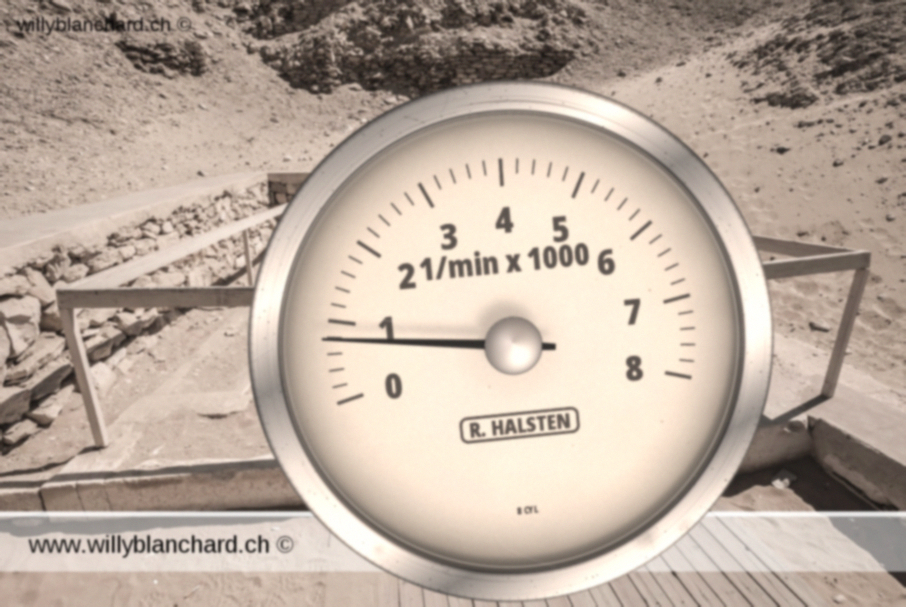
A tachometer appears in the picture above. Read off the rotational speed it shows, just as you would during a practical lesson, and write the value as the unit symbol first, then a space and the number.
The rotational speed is rpm 800
